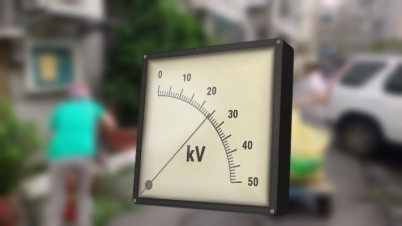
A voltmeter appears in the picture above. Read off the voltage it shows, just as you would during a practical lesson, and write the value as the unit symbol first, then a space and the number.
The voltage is kV 25
